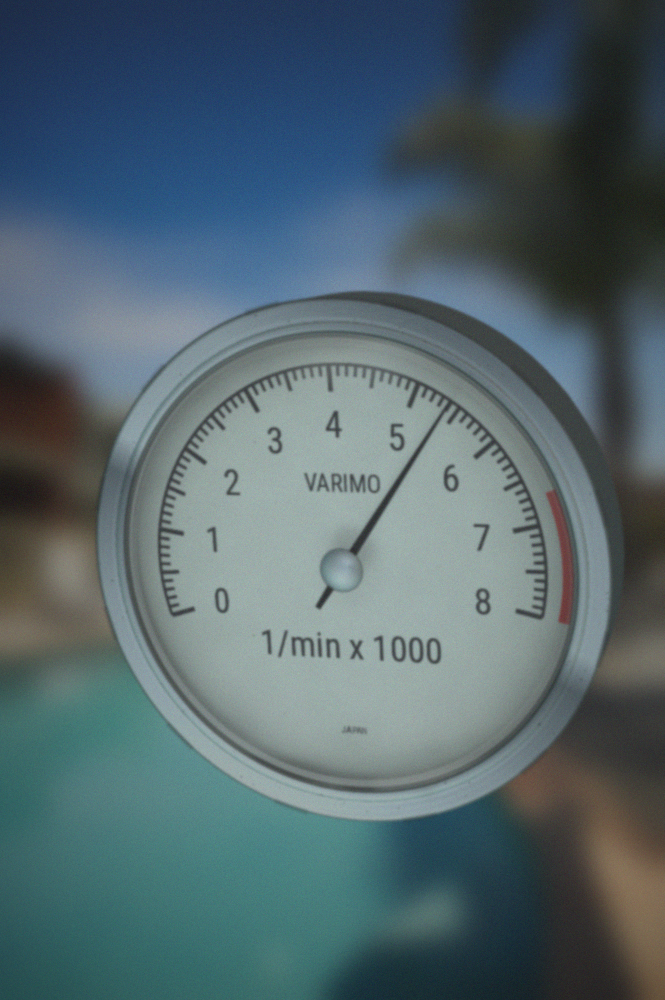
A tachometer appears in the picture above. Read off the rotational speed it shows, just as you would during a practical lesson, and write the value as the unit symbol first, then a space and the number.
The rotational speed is rpm 5400
